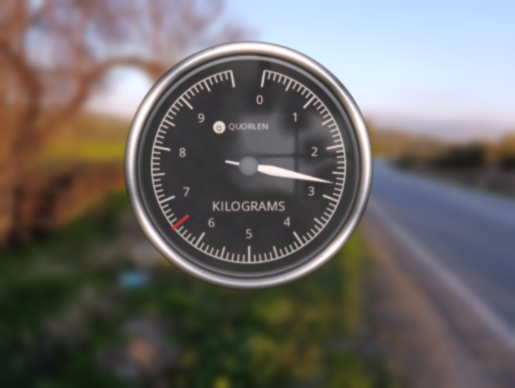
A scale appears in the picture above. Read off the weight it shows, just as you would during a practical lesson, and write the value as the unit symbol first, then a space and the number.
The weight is kg 2.7
